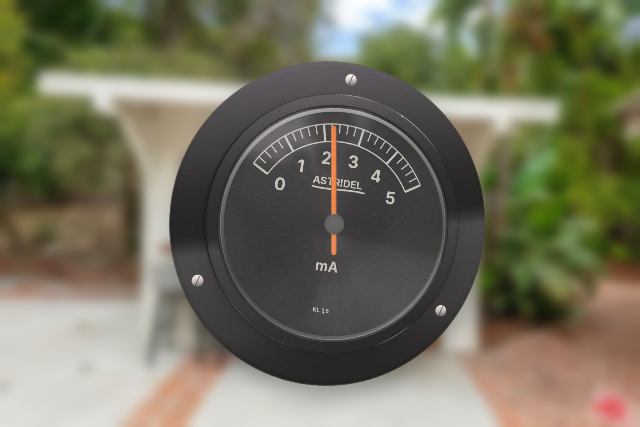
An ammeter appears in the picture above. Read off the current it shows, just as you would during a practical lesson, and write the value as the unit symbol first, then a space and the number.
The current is mA 2.2
